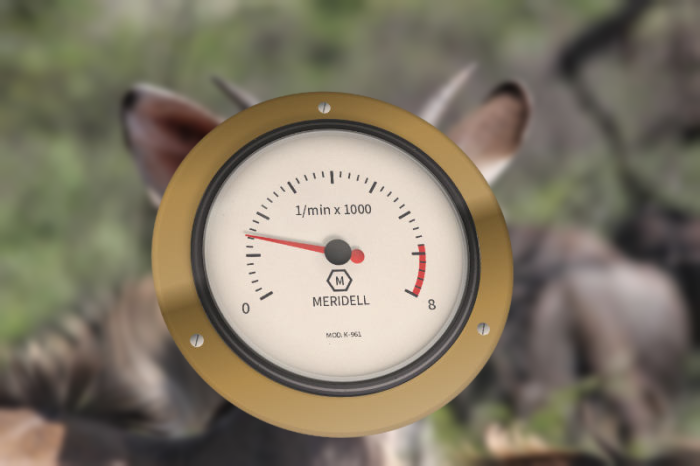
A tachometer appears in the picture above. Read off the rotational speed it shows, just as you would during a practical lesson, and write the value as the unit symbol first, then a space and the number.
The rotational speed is rpm 1400
